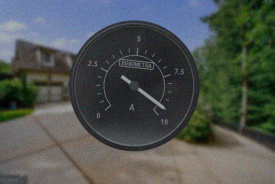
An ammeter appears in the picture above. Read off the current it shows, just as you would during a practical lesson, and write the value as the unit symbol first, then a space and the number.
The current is A 9.5
